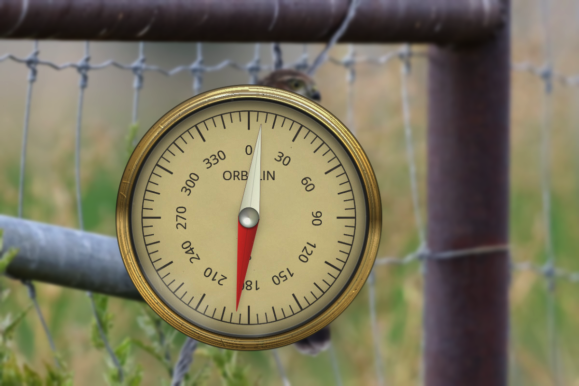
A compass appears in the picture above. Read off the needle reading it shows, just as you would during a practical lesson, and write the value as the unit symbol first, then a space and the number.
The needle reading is ° 187.5
